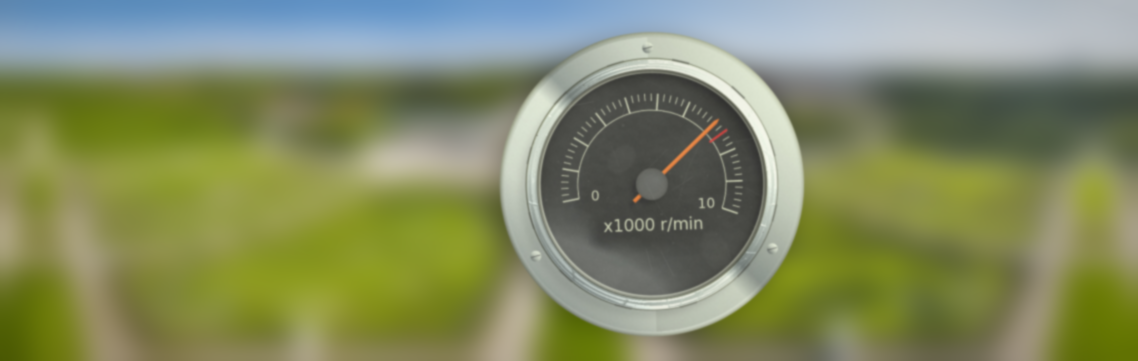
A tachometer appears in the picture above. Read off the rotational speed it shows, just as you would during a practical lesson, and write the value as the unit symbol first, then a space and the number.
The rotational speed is rpm 7000
